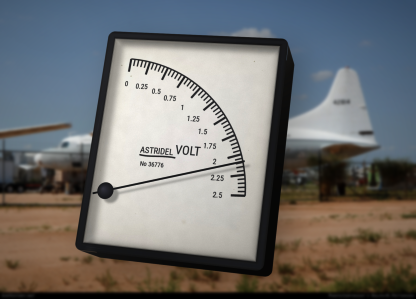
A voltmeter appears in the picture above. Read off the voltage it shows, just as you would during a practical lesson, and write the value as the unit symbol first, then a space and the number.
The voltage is V 2.1
